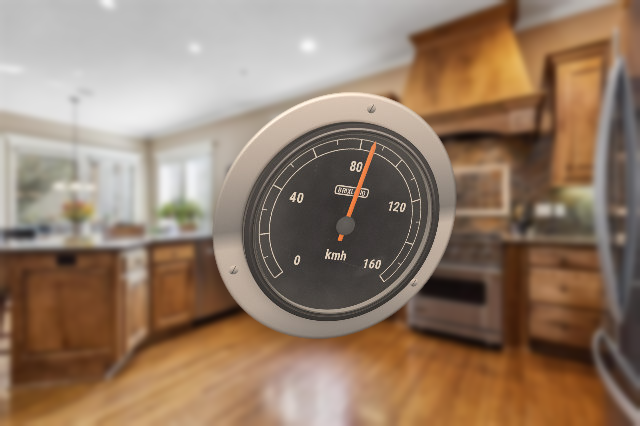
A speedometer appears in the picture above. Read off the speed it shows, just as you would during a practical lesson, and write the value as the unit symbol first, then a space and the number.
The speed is km/h 85
